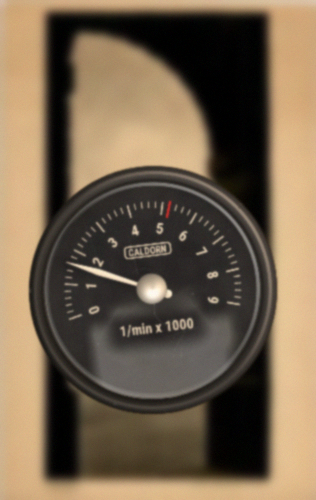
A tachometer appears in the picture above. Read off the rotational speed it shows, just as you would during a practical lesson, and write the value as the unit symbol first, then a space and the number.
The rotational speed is rpm 1600
